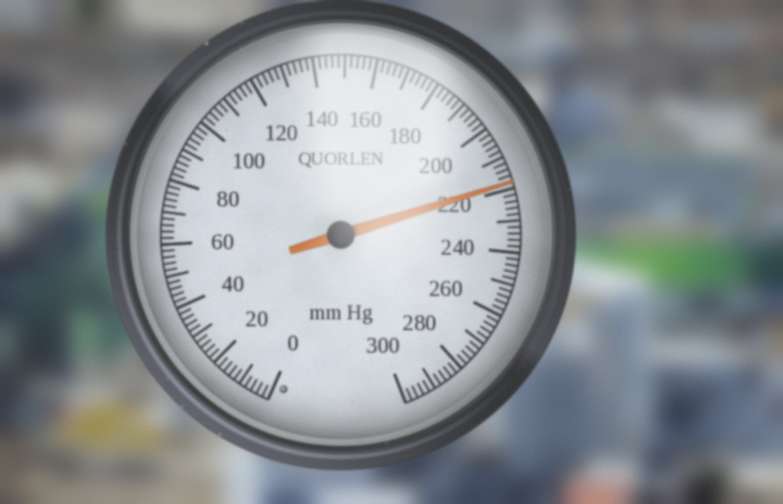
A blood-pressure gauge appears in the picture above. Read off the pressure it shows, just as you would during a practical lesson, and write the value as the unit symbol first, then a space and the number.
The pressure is mmHg 218
